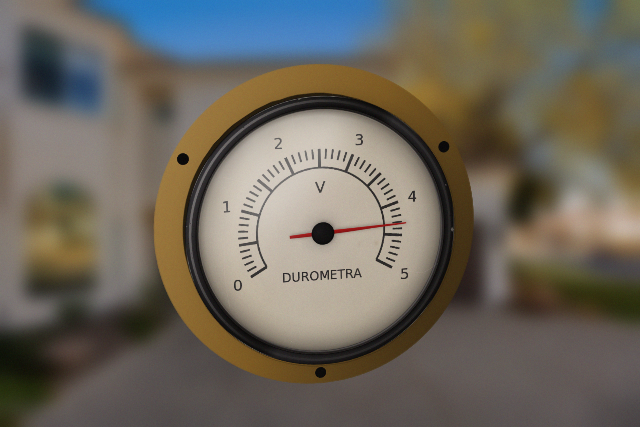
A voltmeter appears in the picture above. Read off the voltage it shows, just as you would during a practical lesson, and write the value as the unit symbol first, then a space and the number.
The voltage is V 4.3
